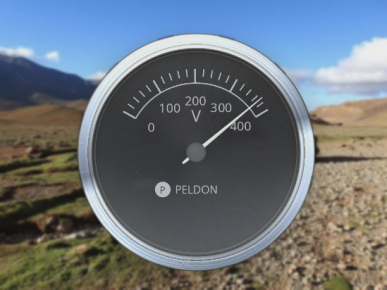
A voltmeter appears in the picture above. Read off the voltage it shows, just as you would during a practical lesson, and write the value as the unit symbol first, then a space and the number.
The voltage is V 370
